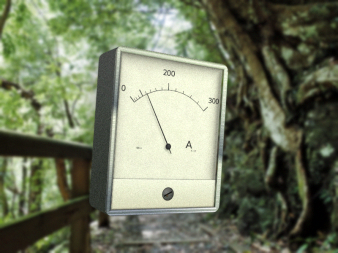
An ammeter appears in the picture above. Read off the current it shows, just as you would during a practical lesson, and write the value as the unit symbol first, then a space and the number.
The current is A 120
